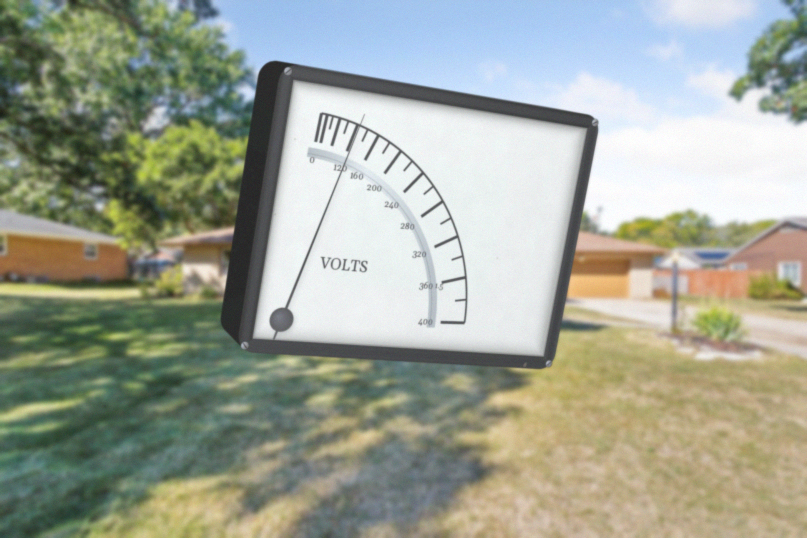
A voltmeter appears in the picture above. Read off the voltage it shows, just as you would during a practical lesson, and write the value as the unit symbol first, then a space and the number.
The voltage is V 120
